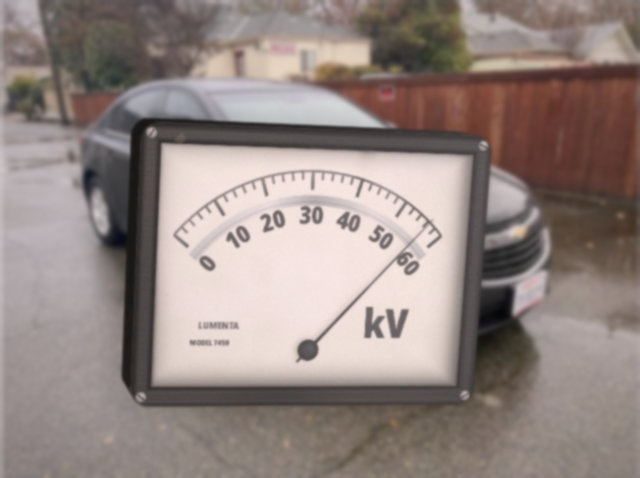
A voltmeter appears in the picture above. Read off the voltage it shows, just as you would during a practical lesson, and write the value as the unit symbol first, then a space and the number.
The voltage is kV 56
